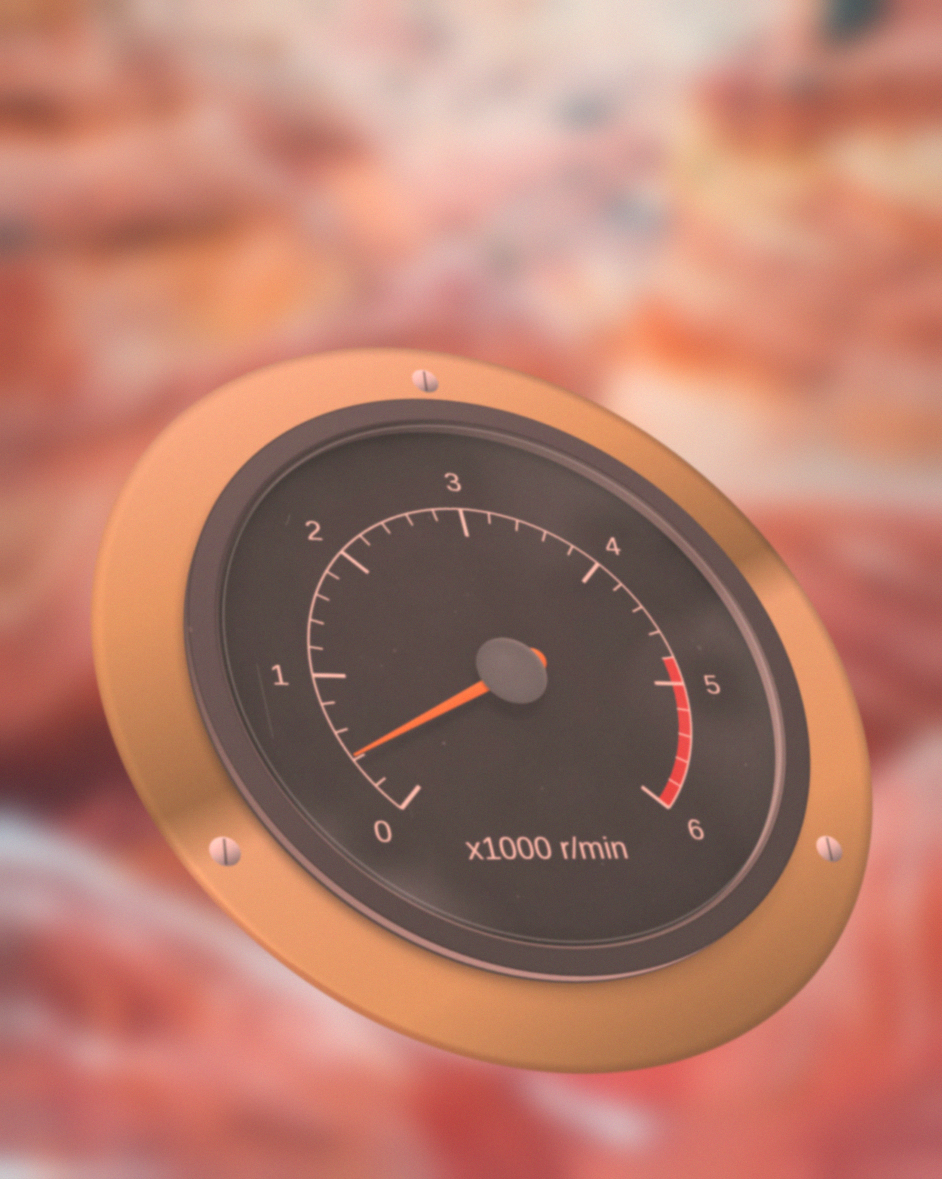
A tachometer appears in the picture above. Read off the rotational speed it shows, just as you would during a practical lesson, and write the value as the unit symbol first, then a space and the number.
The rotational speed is rpm 400
